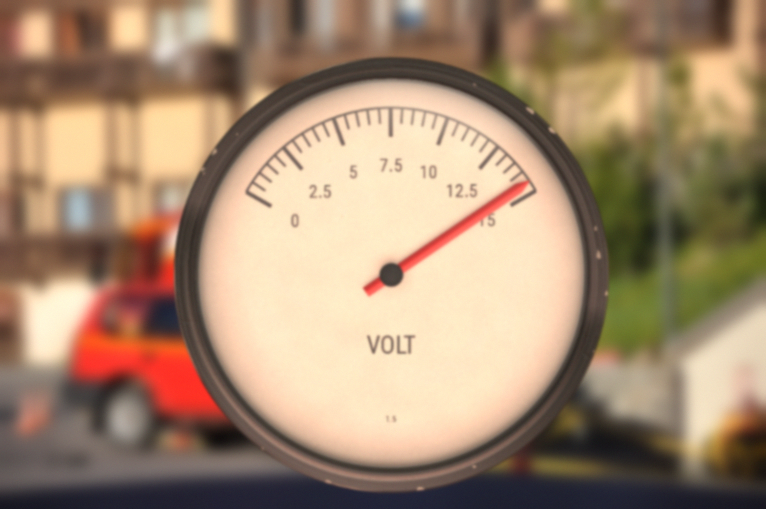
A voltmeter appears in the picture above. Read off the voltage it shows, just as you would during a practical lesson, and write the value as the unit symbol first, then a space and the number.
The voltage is V 14.5
